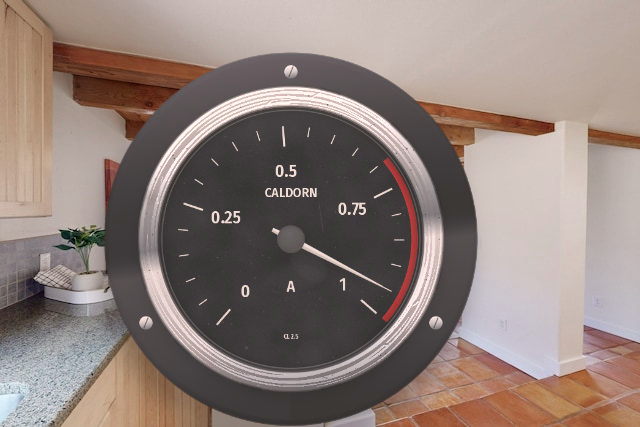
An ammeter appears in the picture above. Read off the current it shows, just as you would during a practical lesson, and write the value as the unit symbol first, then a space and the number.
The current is A 0.95
